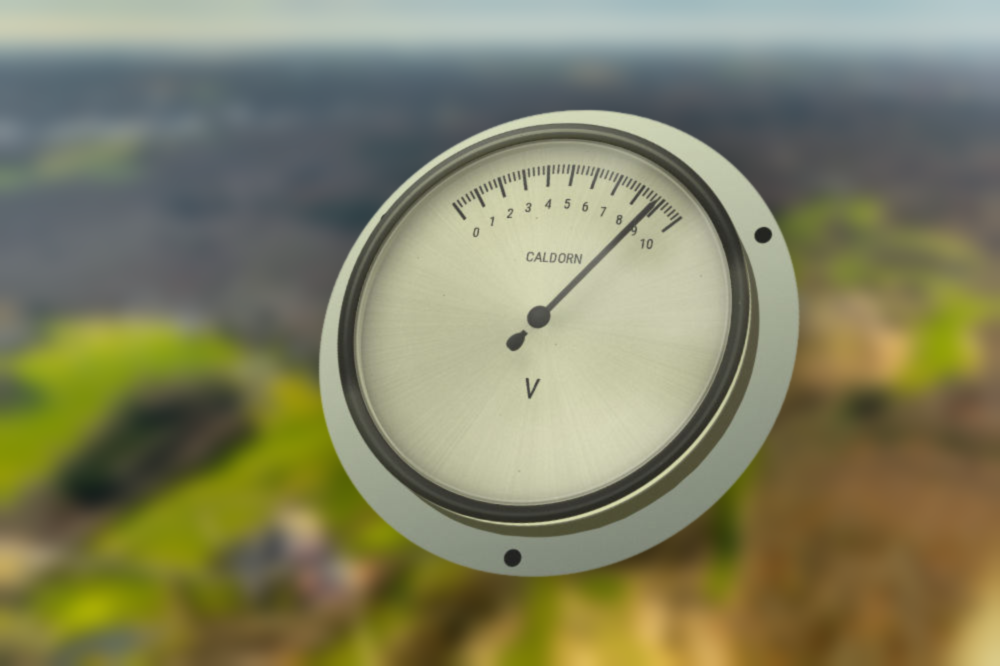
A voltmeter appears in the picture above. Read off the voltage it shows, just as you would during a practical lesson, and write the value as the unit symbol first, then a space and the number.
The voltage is V 9
